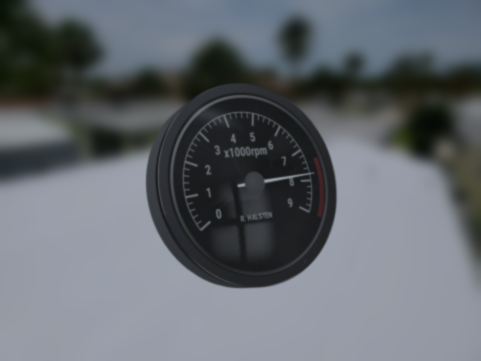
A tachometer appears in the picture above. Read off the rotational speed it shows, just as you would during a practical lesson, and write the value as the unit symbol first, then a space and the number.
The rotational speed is rpm 7800
